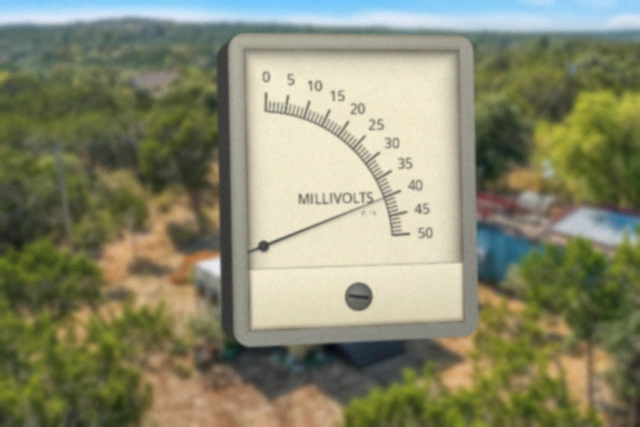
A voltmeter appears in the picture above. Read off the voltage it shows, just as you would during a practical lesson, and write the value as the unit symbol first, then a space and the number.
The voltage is mV 40
